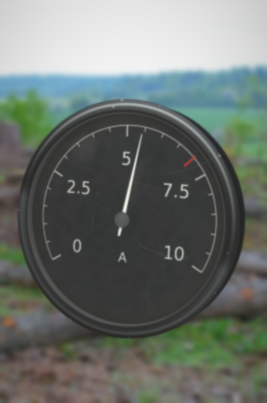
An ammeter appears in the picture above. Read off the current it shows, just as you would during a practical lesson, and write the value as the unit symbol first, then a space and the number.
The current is A 5.5
